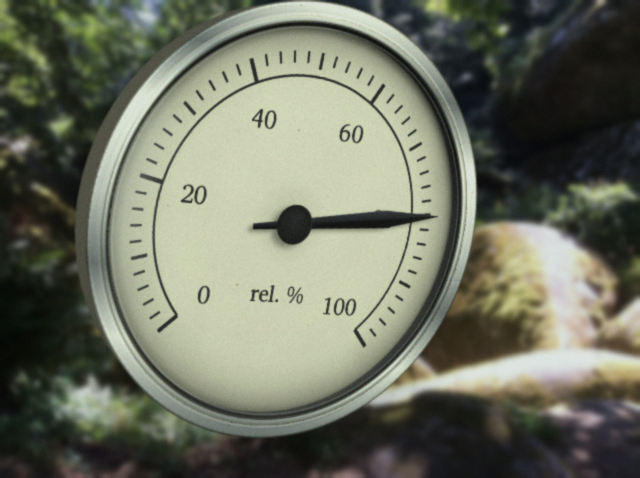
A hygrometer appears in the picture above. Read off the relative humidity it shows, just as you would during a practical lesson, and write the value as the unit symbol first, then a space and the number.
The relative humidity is % 80
